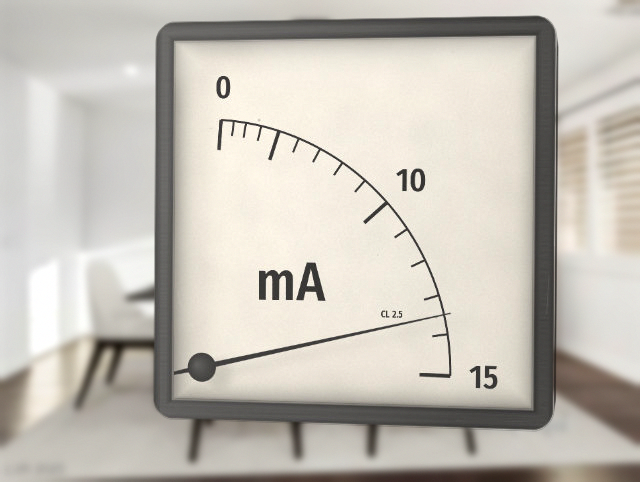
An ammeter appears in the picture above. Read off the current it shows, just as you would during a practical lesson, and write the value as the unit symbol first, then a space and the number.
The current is mA 13.5
